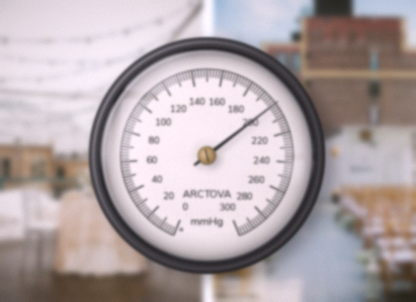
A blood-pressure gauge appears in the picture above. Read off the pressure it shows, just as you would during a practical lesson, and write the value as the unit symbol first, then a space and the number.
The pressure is mmHg 200
